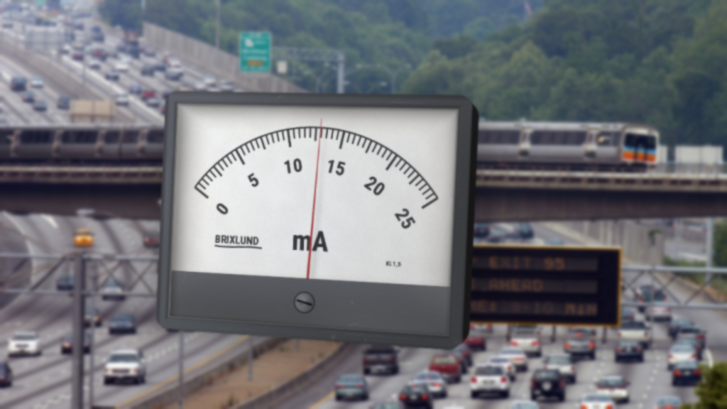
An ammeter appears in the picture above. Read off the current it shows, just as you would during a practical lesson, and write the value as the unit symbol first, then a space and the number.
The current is mA 13
